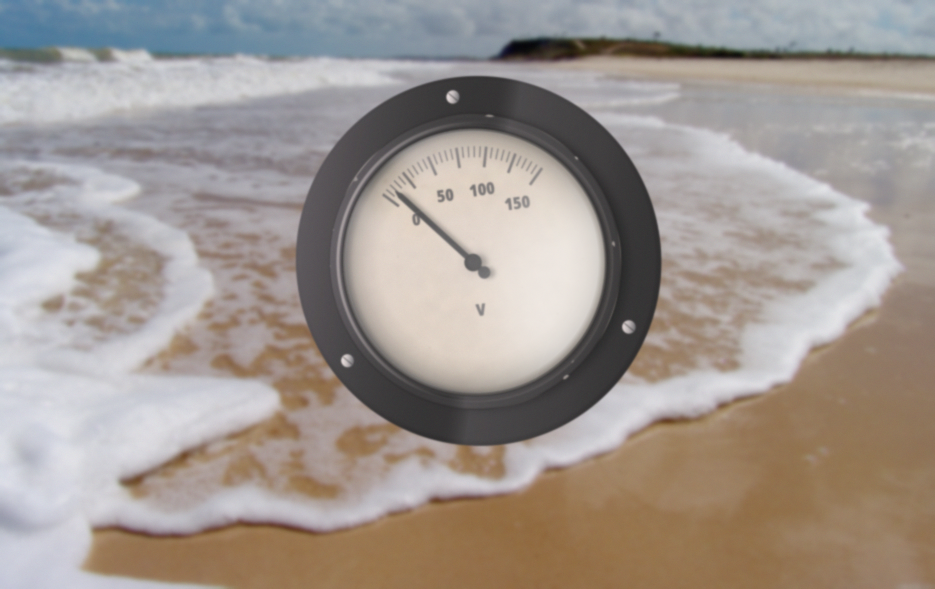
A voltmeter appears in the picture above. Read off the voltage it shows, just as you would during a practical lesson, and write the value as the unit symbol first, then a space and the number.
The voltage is V 10
